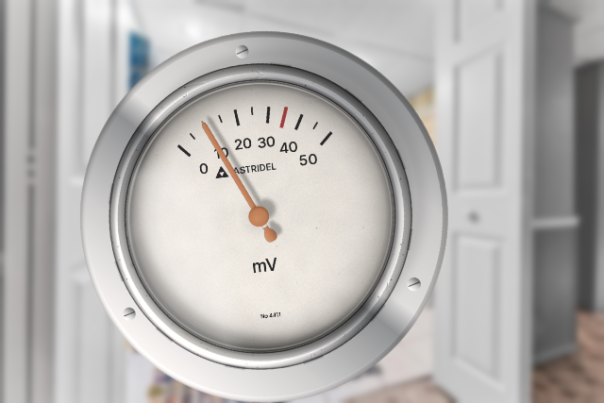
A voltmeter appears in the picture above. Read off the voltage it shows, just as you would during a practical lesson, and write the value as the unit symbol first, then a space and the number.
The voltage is mV 10
